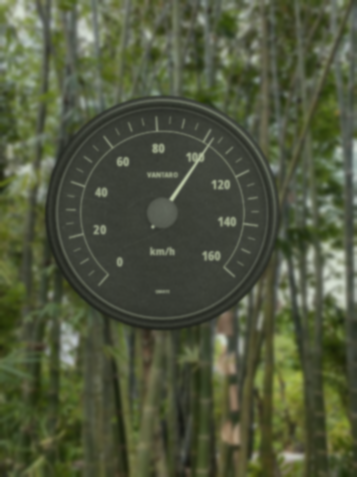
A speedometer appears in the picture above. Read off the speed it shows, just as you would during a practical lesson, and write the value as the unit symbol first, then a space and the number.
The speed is km/h 102.5
